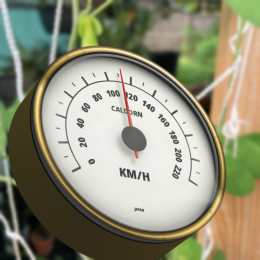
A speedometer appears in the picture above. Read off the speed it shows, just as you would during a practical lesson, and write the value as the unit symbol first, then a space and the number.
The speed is km/h 110
